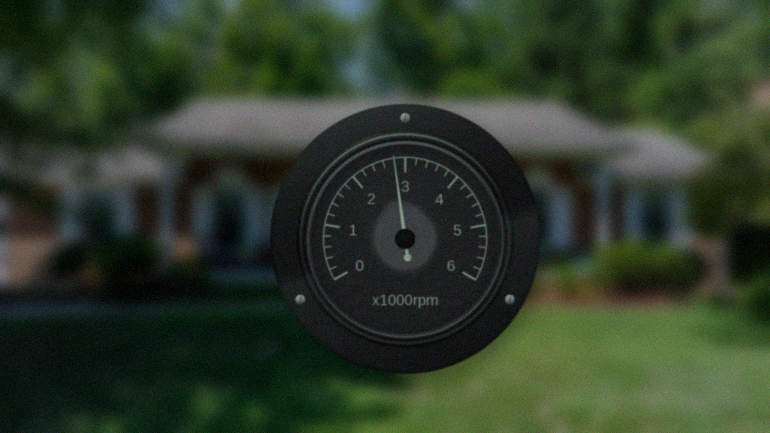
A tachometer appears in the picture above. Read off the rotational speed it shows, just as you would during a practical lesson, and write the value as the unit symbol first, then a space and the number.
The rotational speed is rpm 2800
